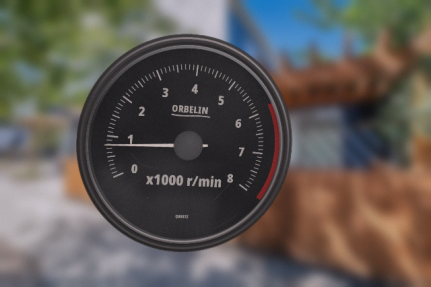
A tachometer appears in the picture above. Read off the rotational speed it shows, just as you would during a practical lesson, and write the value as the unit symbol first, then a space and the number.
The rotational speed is rpm 800
